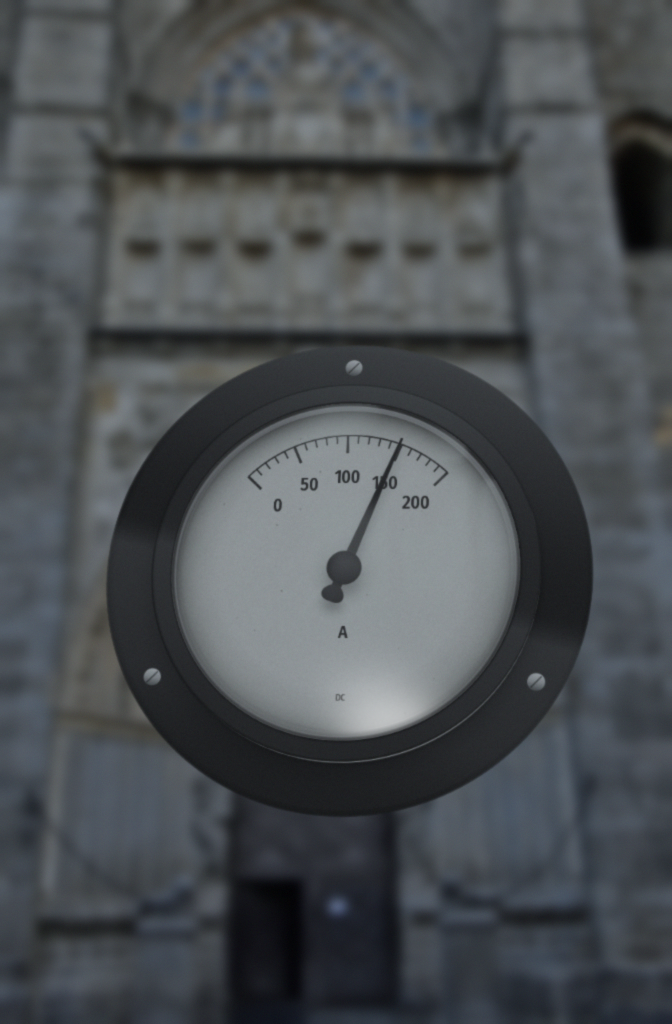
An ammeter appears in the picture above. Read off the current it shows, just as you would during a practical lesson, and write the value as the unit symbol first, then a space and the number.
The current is A 150
